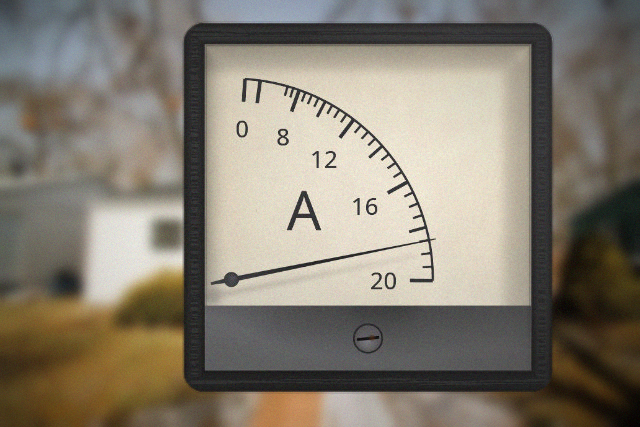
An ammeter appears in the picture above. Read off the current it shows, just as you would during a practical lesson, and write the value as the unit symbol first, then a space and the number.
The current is A 18.5
